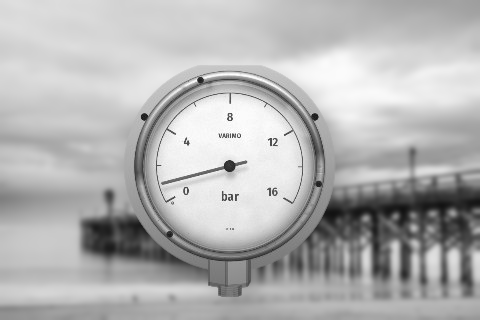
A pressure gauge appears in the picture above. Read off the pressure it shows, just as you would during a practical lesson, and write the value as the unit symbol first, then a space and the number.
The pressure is bar 1
